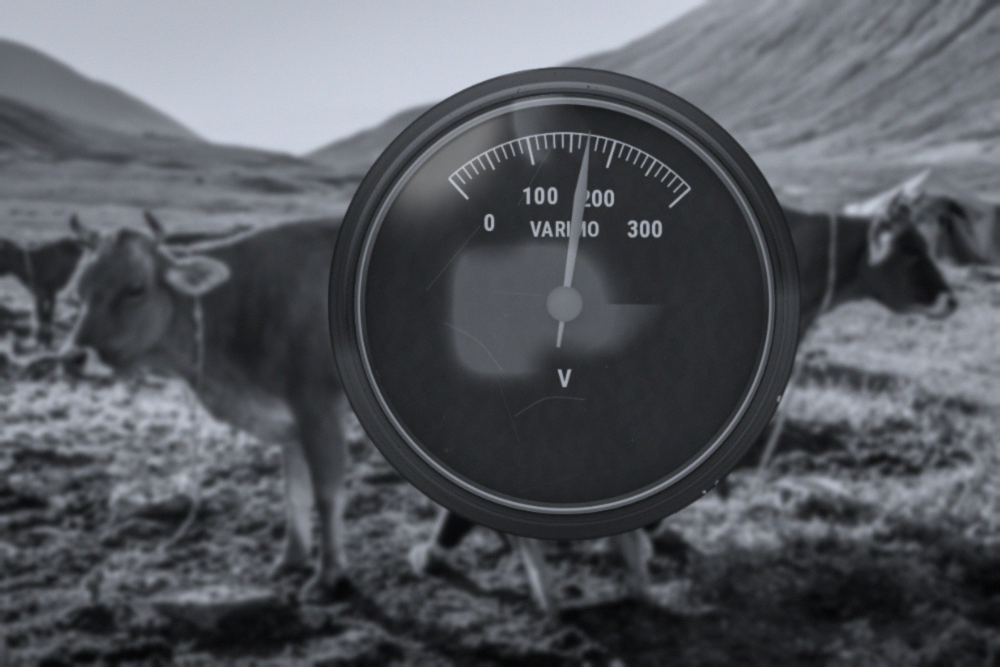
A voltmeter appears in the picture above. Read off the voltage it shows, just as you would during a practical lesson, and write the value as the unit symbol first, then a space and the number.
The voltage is V 170
